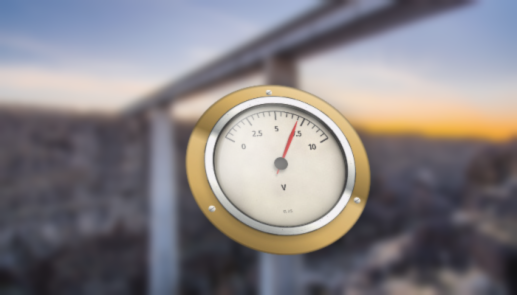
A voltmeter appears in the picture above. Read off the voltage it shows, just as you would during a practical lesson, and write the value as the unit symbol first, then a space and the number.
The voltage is V 7
